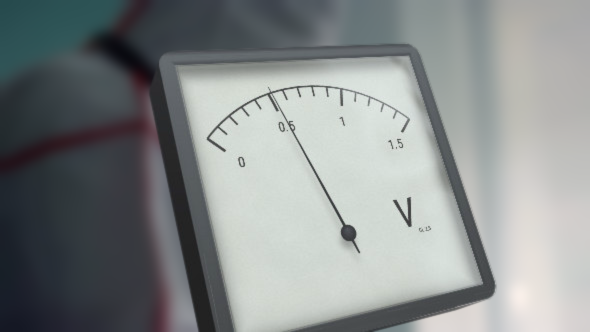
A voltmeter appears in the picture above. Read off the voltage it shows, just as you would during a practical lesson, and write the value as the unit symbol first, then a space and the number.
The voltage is V 0.5
